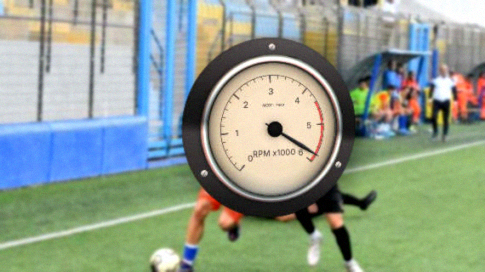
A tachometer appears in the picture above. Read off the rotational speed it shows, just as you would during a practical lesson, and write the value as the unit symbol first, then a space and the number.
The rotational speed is rpm 5800
